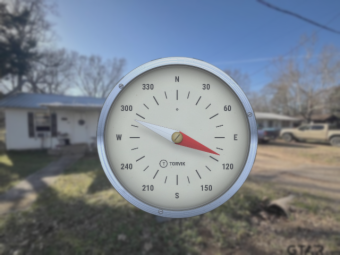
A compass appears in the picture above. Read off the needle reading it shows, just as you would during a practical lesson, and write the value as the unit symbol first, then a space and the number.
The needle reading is ° 112.5
